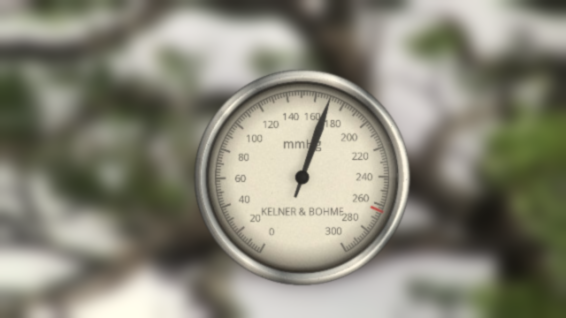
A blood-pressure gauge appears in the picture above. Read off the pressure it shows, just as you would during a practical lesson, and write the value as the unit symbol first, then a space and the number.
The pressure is mmHg 170
